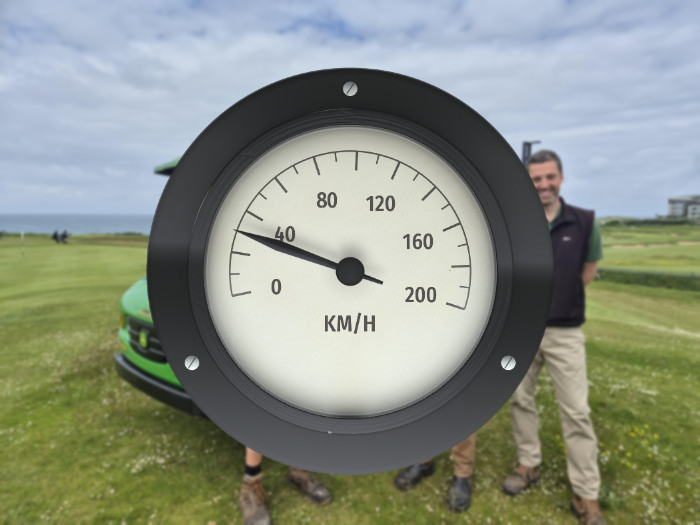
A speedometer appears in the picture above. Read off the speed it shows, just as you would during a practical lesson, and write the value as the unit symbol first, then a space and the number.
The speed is km/h 30
